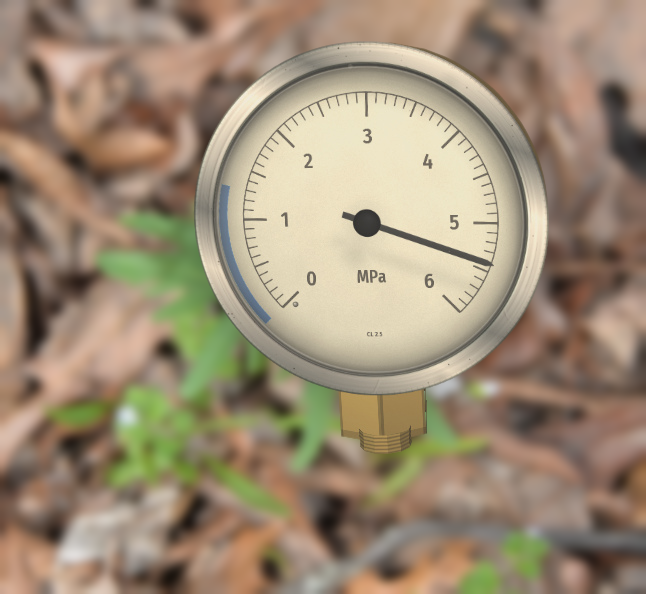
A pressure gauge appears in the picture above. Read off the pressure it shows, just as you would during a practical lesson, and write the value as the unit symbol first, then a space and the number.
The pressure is MPa 5.4
